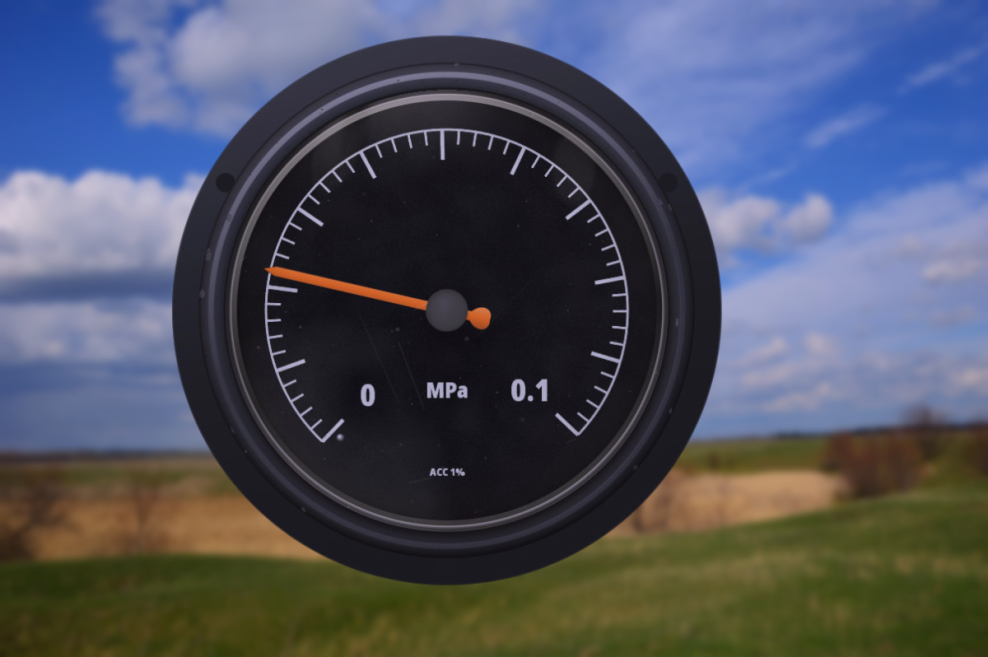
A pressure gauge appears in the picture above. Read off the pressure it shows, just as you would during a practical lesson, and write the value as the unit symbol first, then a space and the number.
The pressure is MPa 0.022
